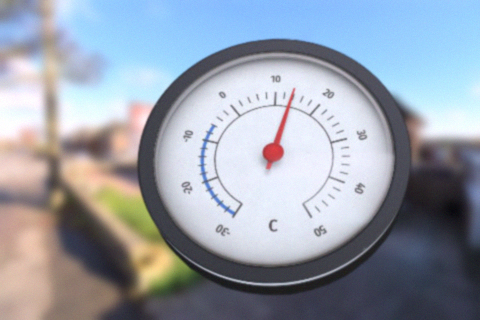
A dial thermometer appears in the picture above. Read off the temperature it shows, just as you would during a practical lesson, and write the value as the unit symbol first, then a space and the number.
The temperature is °C 14
